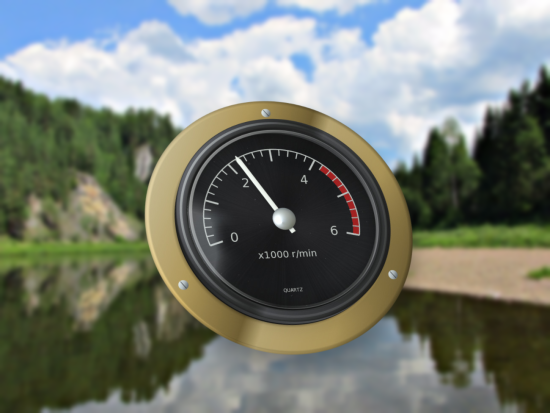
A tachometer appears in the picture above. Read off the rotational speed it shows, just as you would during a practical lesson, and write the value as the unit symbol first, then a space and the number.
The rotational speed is rpm 2200
